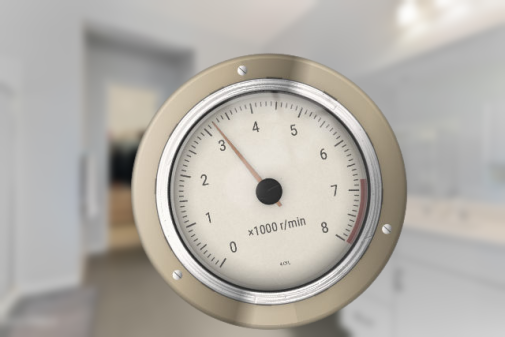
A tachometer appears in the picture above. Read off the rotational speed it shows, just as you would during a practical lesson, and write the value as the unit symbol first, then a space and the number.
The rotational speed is rpm 3200
